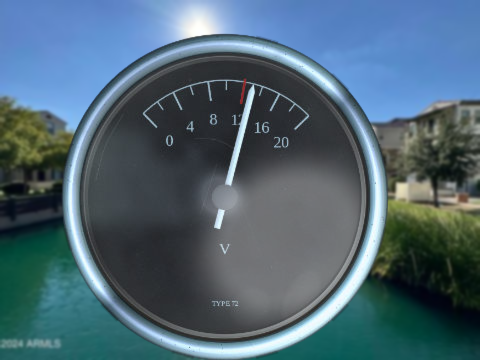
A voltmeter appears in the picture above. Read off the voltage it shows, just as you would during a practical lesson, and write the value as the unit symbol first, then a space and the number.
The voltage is V 13
